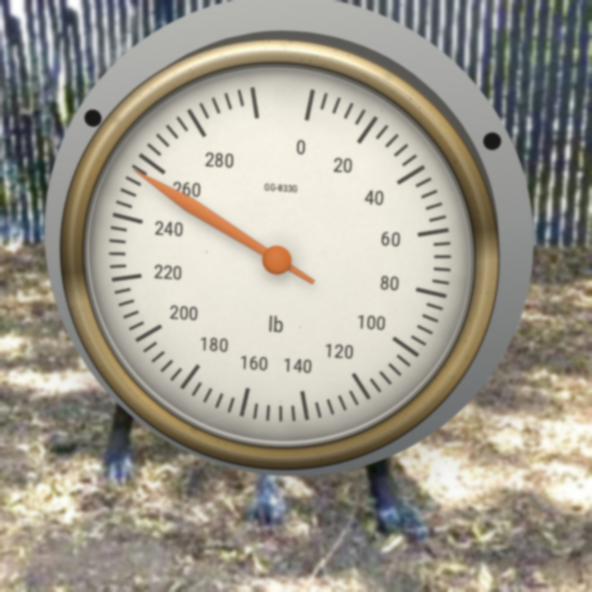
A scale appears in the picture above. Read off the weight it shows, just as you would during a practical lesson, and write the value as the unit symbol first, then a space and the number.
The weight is lb 256
